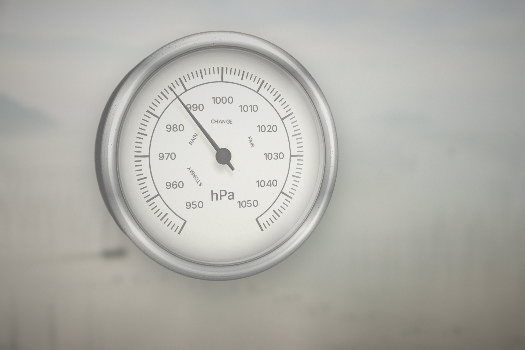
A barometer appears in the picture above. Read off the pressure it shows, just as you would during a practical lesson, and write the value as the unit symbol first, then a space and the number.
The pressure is hPa 987
